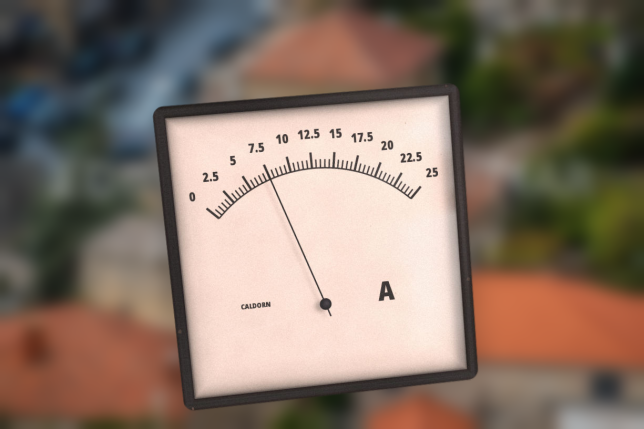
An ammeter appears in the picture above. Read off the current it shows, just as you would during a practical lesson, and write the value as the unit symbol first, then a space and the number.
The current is A 7.5
